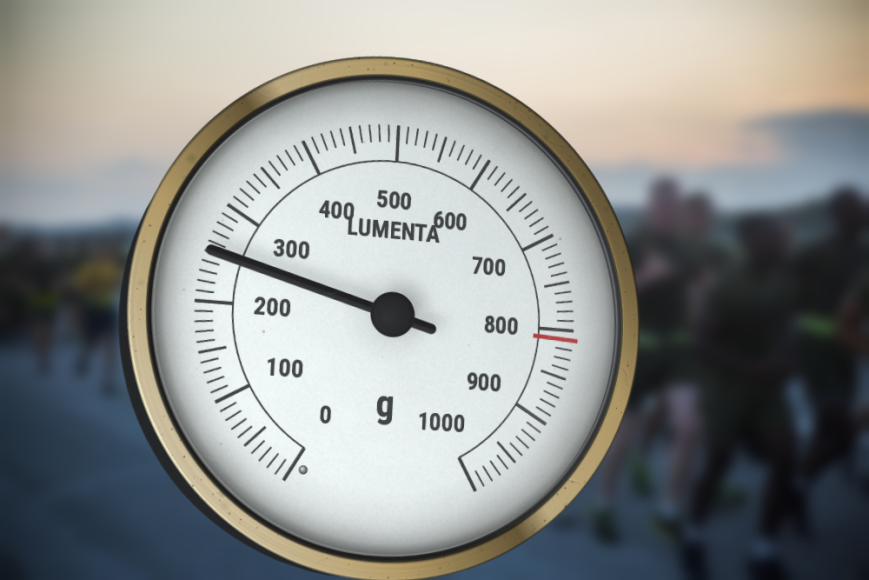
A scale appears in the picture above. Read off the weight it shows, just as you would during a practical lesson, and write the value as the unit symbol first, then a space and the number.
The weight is g 250
